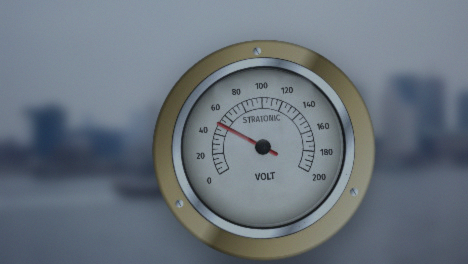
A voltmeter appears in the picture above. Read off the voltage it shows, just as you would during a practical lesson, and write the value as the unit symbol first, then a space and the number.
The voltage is V 50
